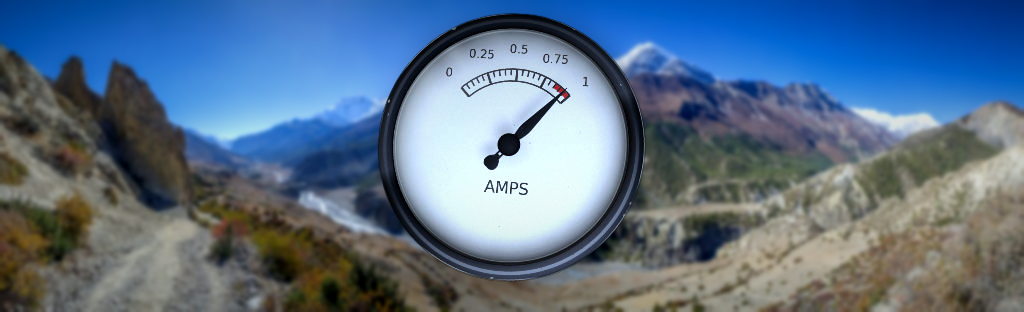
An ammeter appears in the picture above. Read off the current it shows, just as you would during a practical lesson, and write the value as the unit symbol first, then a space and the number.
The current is A 0.95
